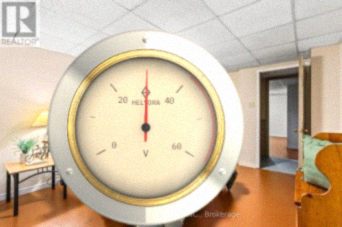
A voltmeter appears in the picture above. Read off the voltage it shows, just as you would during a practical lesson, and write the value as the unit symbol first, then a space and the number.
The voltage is V 30
